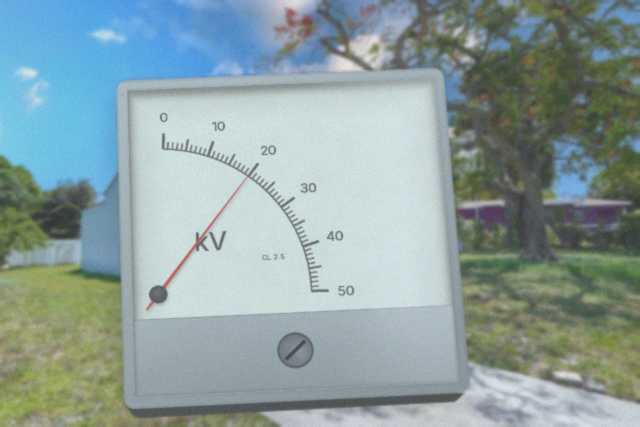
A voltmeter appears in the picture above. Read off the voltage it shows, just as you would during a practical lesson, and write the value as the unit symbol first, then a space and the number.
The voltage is kV 20
